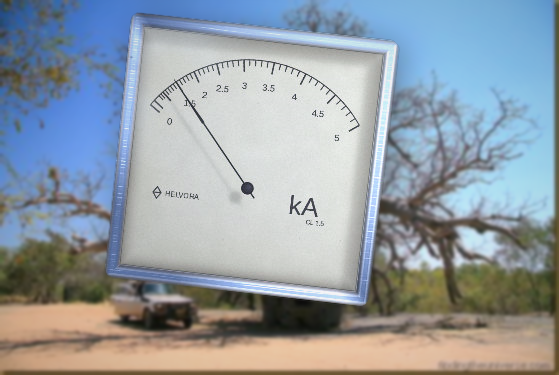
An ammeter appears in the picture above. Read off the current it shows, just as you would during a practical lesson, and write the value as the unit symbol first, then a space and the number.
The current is kA 1.5
